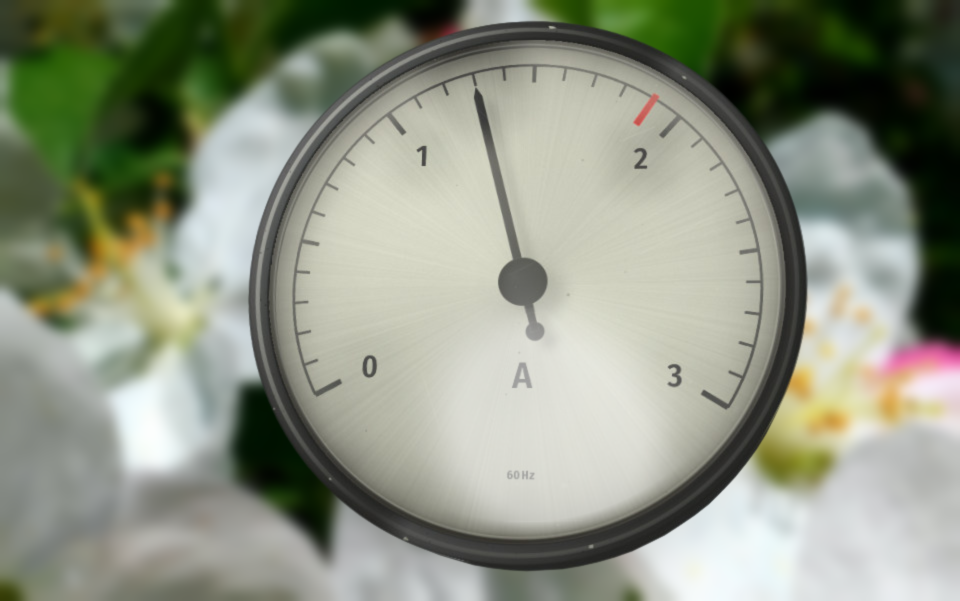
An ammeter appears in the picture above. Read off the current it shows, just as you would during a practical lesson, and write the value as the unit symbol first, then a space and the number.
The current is A 1.3
